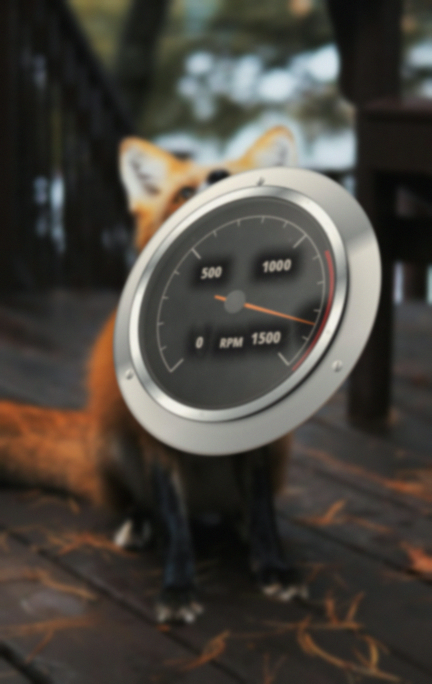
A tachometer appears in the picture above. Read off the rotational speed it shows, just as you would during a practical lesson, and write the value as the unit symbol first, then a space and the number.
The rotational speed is rpm 1350
